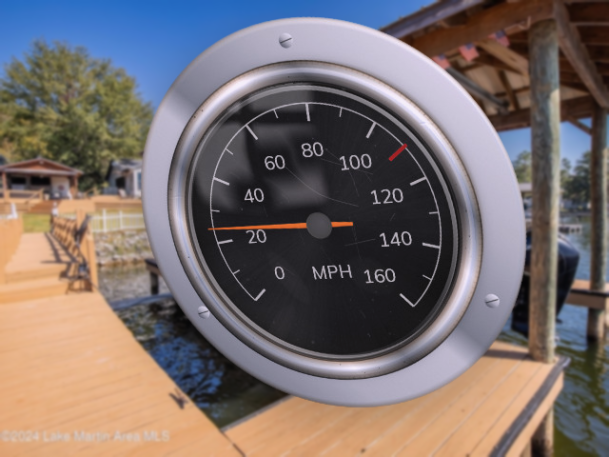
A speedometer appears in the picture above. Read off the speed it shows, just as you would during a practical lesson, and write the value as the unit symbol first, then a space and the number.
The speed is mph 25
